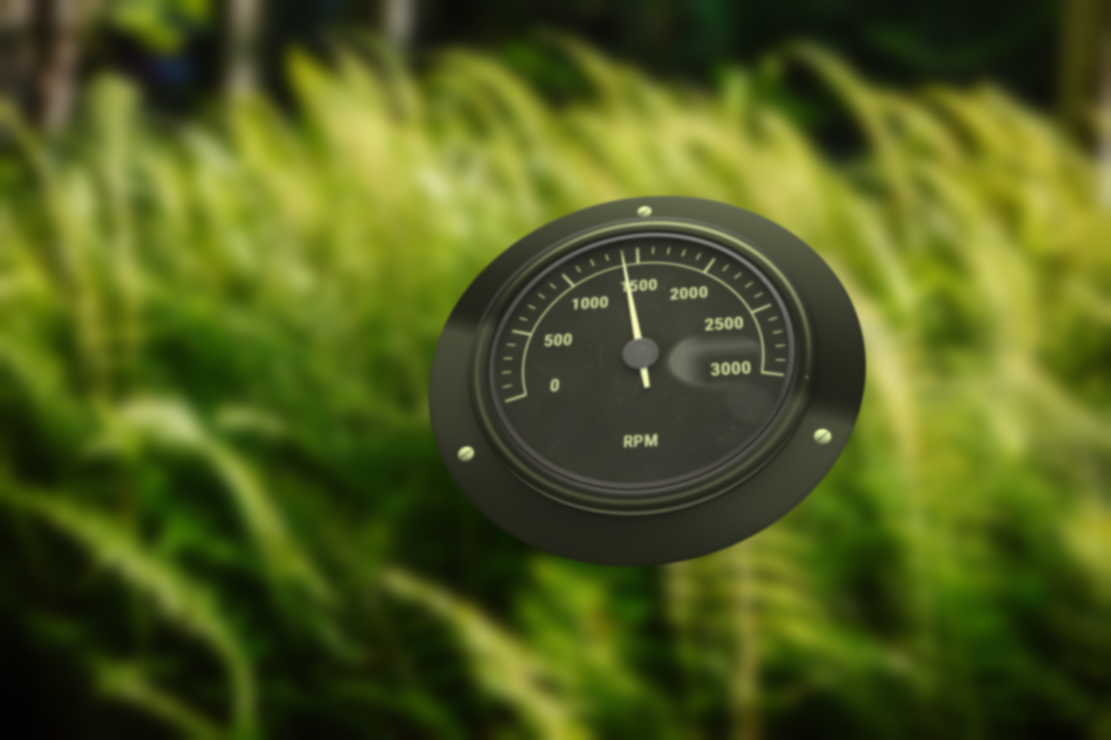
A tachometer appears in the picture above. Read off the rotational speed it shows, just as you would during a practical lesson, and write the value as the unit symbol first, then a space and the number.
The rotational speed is rpm 1400
